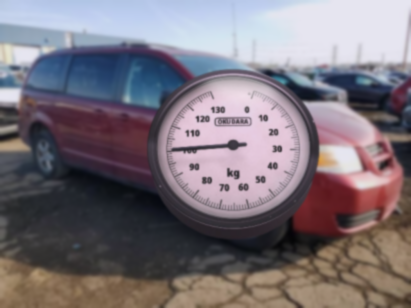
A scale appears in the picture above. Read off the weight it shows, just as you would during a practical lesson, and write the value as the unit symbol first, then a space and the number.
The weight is kg 100
